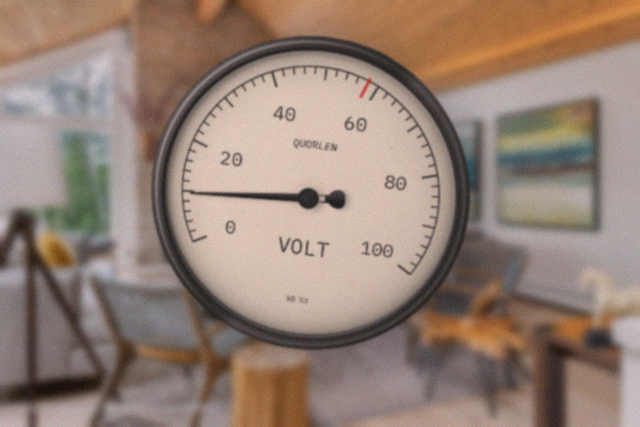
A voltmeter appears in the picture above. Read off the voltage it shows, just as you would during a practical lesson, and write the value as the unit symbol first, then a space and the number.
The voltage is V 10
